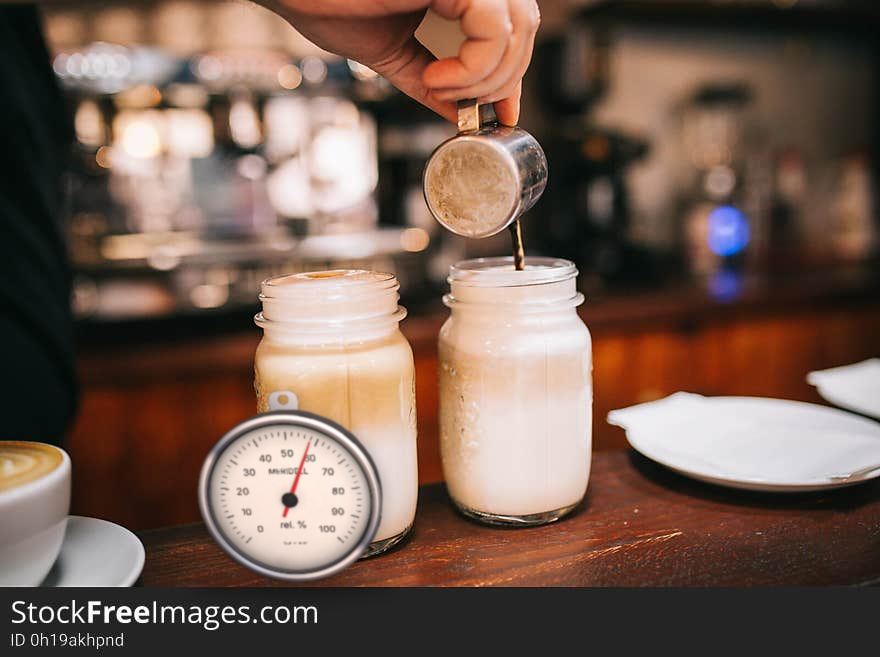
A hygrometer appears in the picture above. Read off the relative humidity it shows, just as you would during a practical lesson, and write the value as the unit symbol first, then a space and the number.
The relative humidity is % 58
